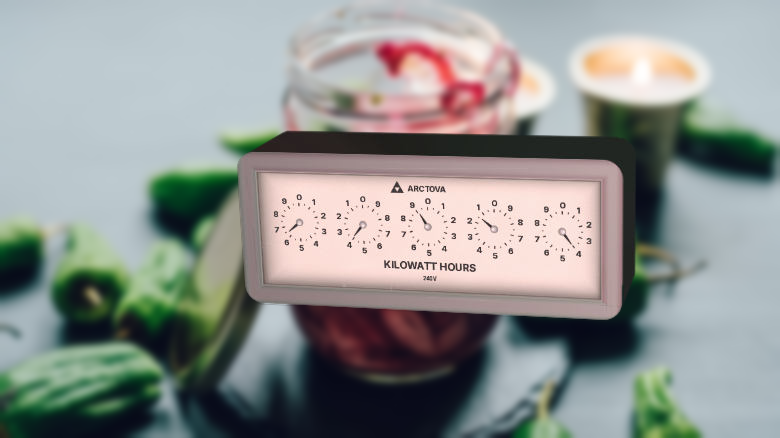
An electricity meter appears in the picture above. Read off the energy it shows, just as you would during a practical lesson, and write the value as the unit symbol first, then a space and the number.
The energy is kWh 63914
